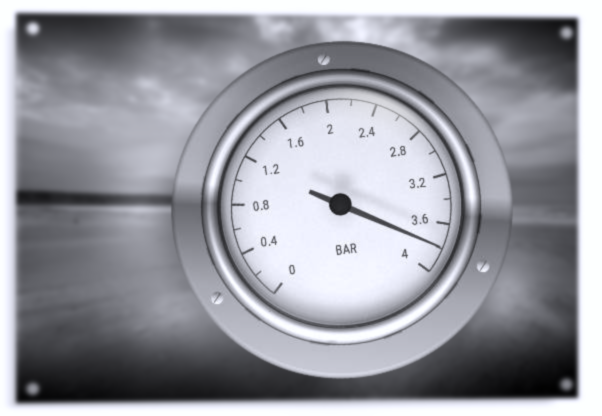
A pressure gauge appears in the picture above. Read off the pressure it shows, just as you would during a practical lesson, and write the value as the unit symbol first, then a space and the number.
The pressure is bar 3.8
